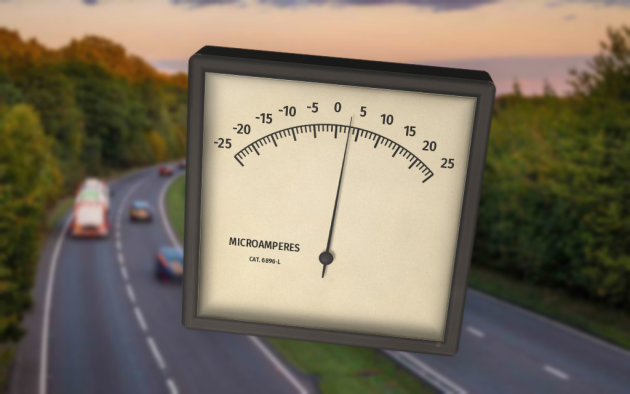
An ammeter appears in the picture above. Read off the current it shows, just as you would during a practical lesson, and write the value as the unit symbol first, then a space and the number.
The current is µA 3
